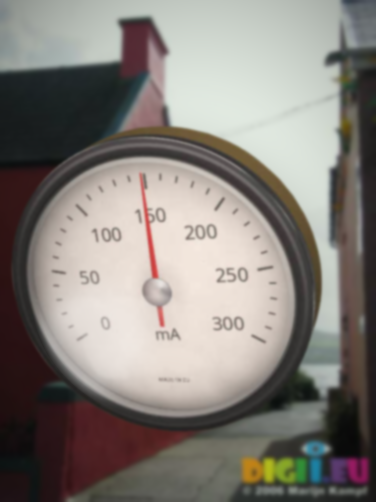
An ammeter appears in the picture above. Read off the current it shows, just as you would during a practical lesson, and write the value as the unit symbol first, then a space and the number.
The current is mA 150
